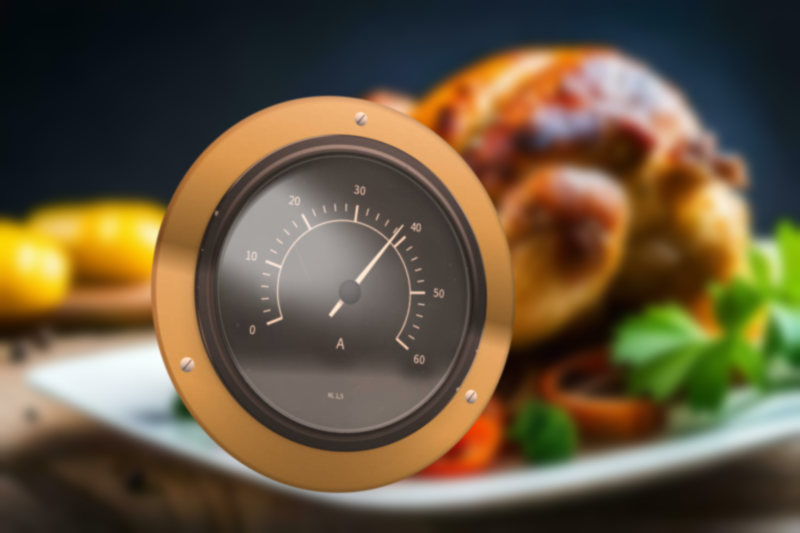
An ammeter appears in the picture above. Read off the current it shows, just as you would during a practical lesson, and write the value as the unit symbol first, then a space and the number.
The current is A 38
